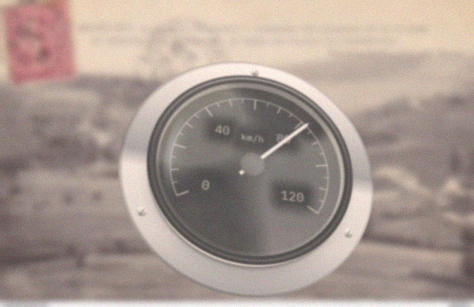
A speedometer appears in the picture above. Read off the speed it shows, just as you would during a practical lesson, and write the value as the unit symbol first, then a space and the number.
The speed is km/h 82.5
